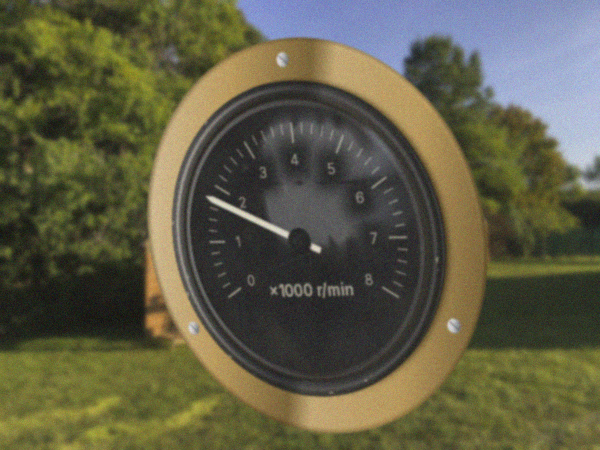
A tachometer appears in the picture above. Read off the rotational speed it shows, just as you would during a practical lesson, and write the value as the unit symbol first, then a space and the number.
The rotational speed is rpm 1800
